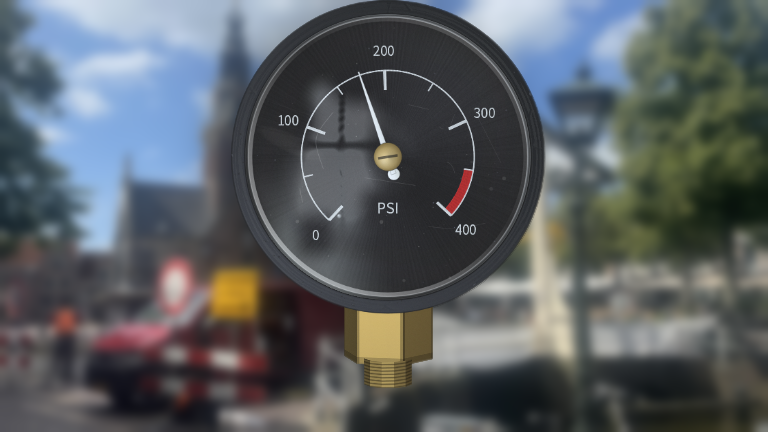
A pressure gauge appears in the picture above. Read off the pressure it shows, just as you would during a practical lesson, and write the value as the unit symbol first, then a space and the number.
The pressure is psi 175
